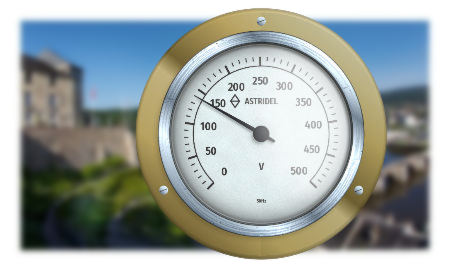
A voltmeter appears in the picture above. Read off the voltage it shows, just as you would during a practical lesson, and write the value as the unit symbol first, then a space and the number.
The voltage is V 140
